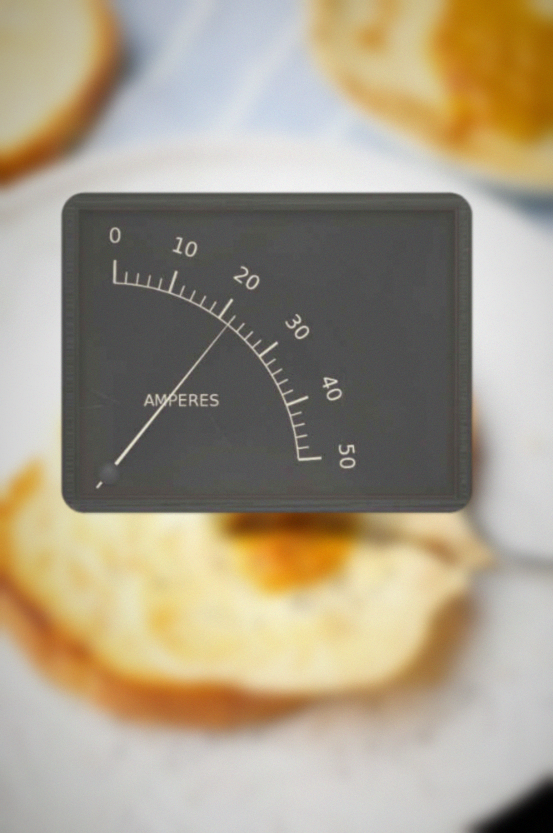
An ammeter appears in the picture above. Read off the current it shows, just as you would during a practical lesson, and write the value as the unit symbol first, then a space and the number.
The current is A 22
